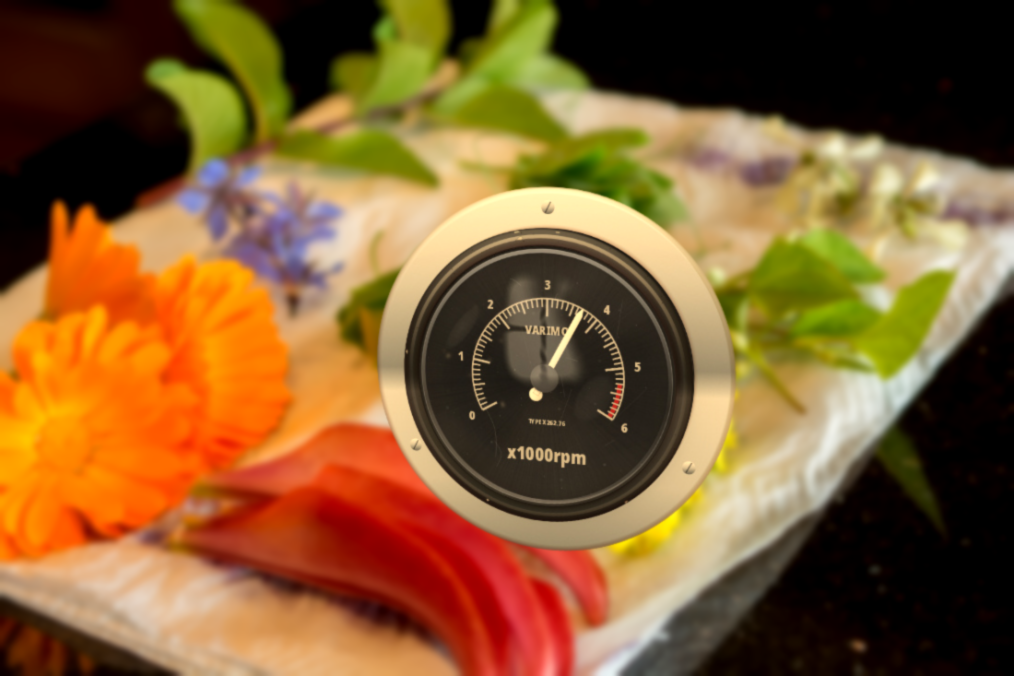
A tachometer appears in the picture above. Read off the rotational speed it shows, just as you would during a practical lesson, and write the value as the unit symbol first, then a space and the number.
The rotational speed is rpm 3700
